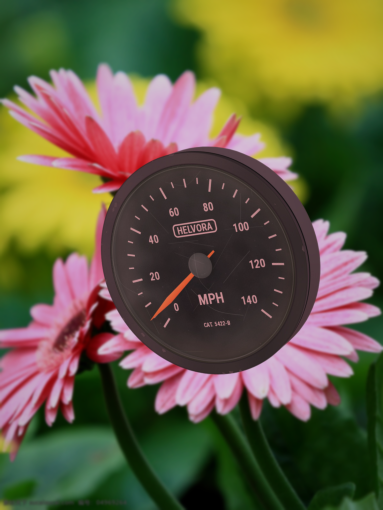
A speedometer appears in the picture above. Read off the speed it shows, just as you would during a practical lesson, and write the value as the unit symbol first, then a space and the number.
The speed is mph 5
